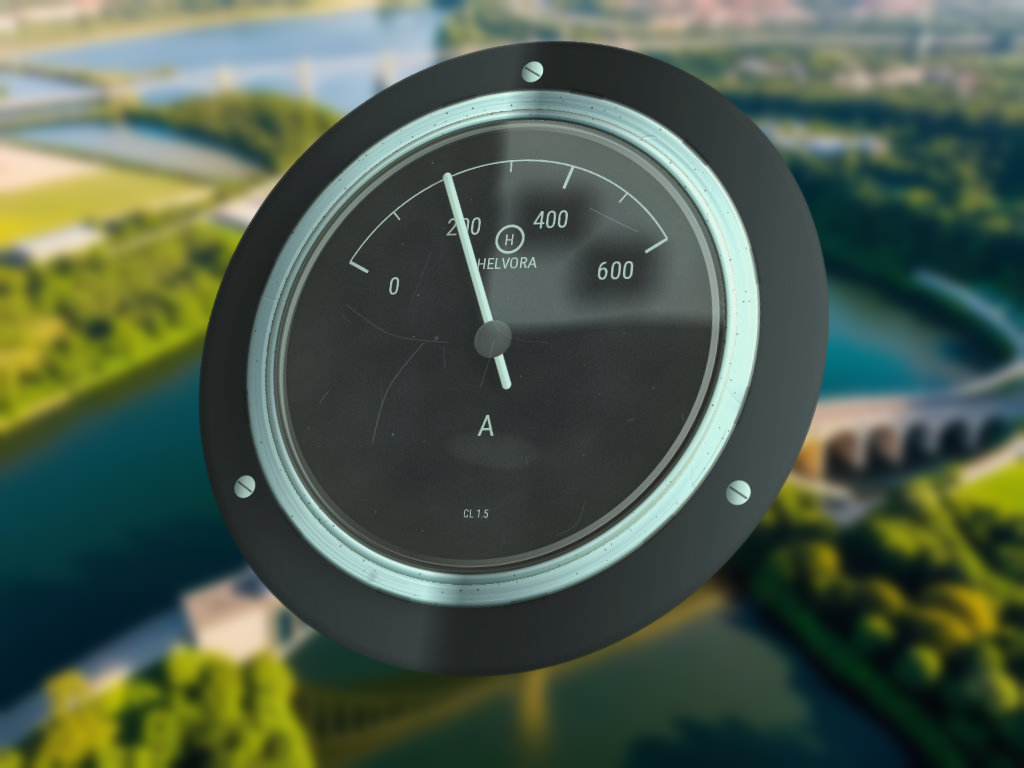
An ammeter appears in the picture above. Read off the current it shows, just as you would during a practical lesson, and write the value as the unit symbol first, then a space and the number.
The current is A 200
